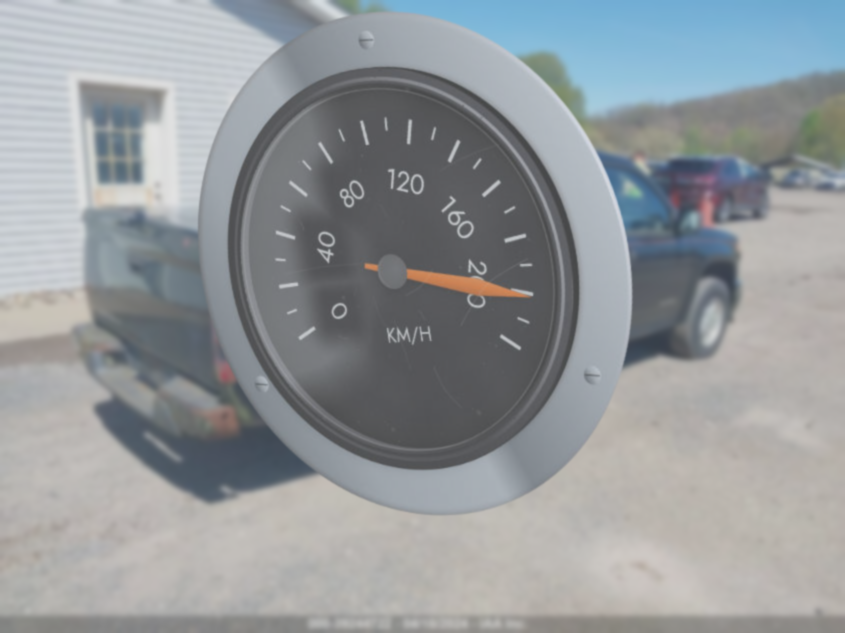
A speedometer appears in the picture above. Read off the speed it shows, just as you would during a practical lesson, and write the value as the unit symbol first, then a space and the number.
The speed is km/h 200
